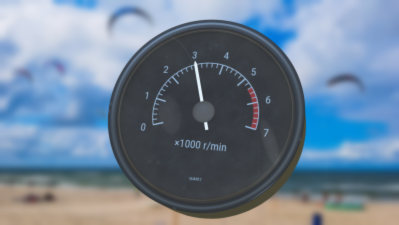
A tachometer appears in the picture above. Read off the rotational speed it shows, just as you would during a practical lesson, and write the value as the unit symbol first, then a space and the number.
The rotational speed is rpm 3000
